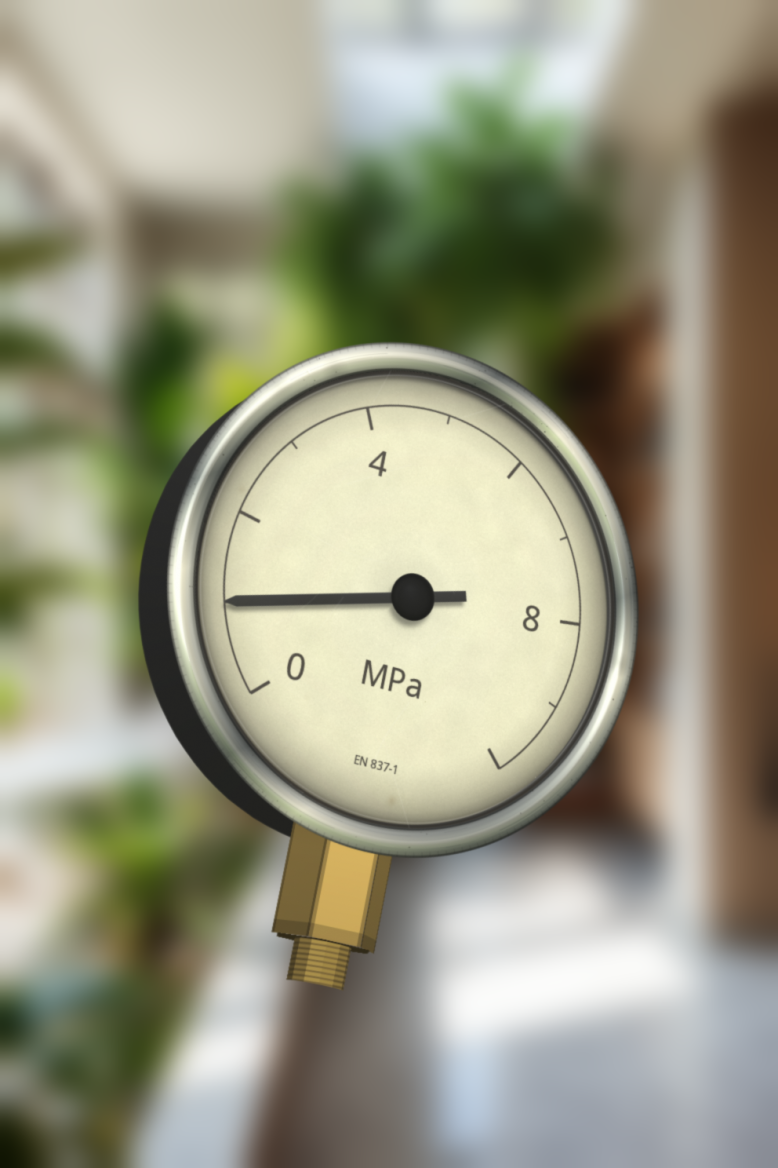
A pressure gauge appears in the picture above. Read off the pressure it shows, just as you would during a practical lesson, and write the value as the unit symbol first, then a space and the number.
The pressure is MPa 1
